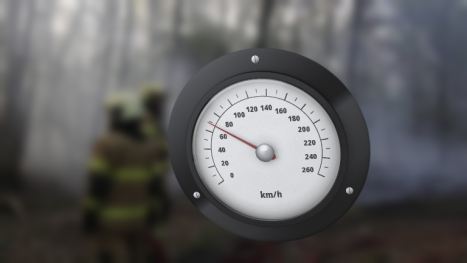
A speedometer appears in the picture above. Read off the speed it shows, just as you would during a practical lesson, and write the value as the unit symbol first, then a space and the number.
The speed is km/h 70
